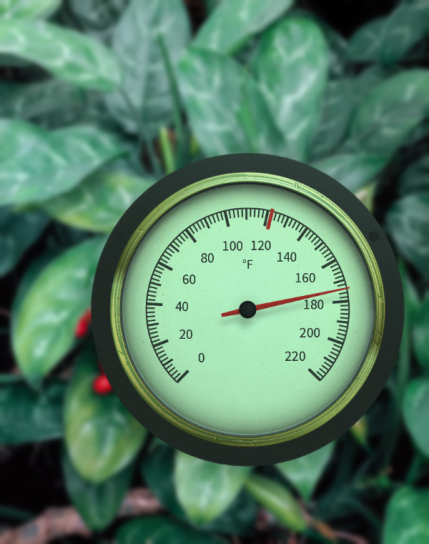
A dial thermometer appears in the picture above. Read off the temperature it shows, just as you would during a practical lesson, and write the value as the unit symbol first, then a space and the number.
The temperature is °F 174
